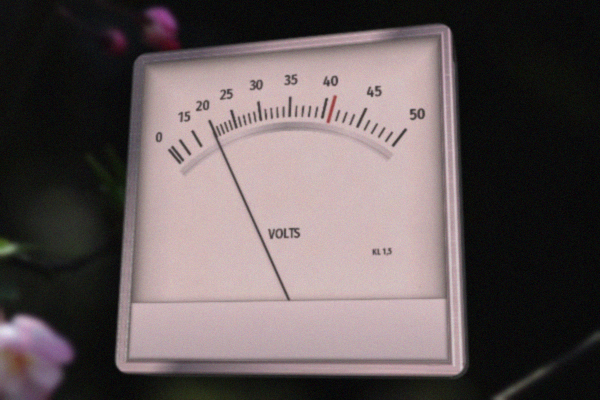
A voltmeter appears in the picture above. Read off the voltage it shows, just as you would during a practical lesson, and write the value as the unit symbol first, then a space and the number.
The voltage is V 20
